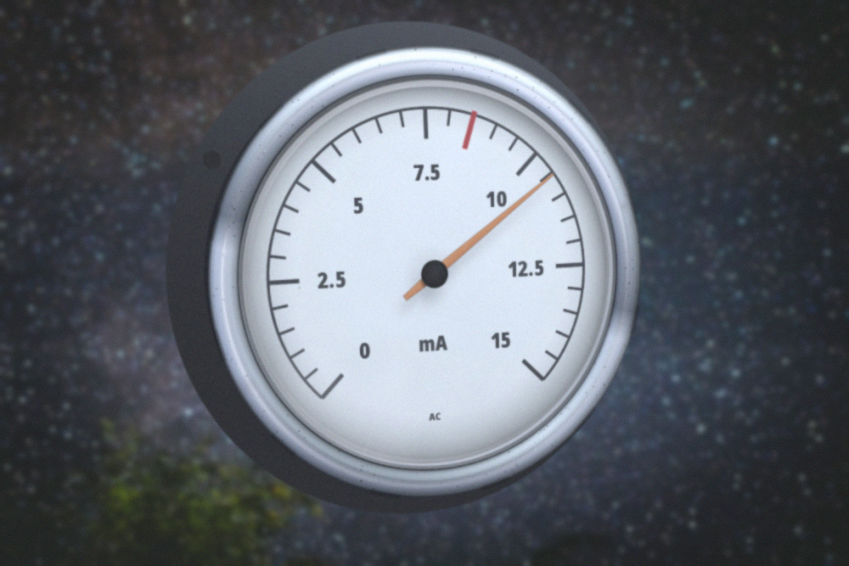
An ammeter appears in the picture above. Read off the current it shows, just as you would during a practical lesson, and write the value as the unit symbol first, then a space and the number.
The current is mA 10.5
